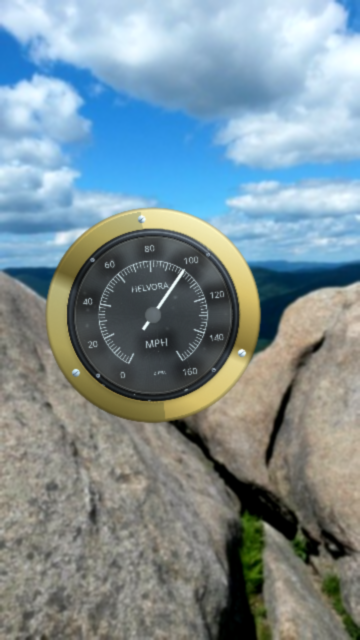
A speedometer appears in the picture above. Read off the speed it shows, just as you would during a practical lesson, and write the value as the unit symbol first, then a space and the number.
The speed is mph 100
